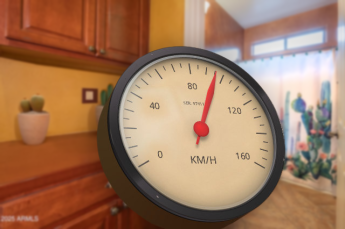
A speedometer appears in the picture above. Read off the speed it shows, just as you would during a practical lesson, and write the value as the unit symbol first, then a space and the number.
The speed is km/h 95
